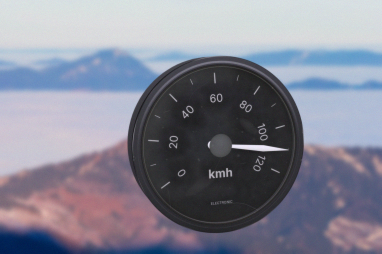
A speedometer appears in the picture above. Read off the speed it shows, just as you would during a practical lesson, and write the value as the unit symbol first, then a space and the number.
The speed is km/h 110
